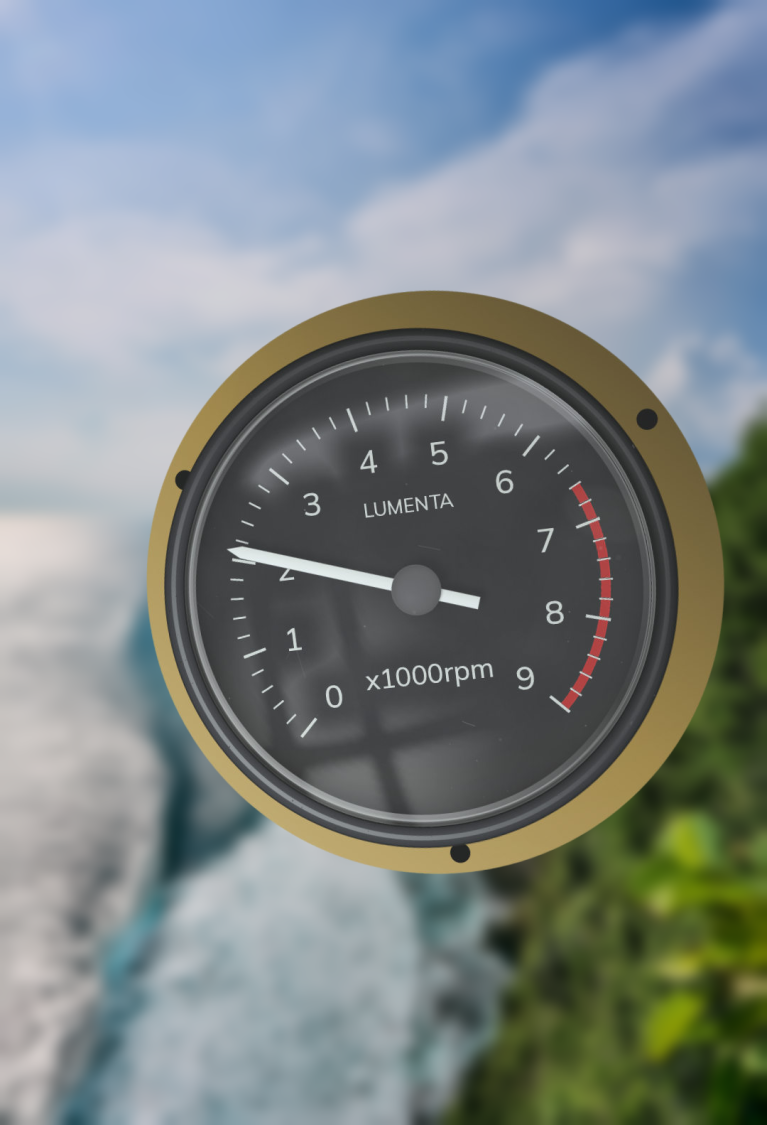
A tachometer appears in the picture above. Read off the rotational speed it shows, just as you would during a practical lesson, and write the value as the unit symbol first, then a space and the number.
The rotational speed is rpm 2100
